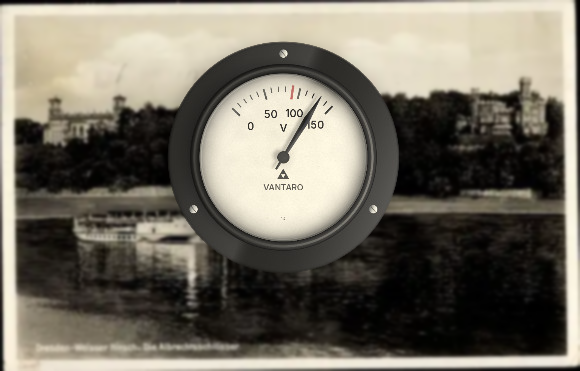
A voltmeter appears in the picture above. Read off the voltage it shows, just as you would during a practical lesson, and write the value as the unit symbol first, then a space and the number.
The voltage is V 130
